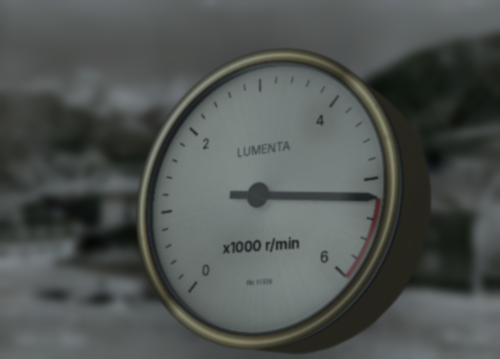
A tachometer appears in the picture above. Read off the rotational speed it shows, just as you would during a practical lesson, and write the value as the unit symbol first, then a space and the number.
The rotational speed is rpm 5200
